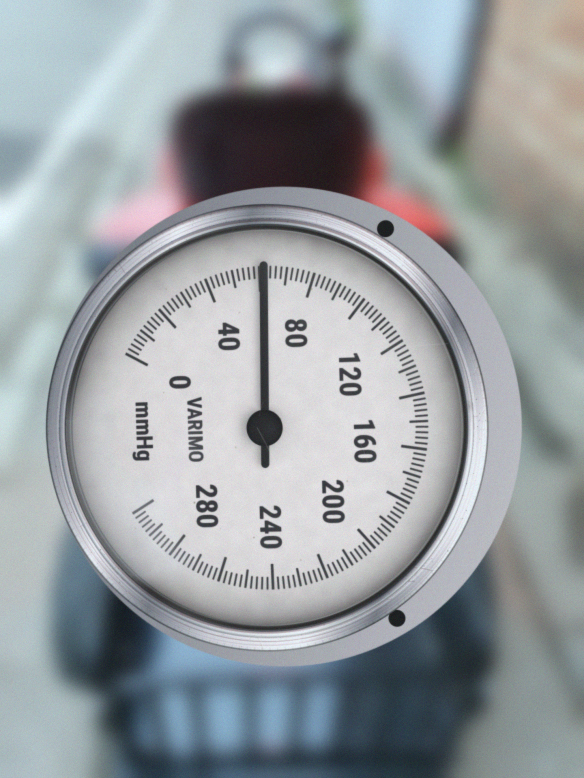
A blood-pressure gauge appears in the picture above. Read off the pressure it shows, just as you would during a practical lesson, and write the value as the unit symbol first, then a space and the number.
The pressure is mmHg 62
